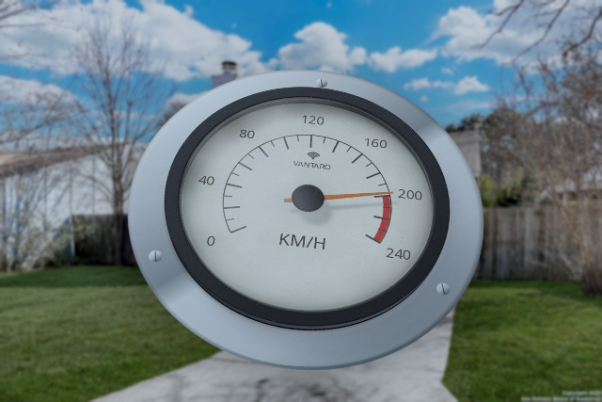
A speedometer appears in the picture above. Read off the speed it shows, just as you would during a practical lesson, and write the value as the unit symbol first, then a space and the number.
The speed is km/h 200
